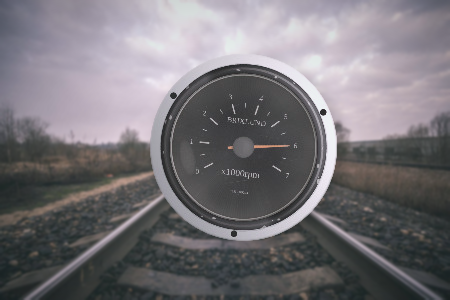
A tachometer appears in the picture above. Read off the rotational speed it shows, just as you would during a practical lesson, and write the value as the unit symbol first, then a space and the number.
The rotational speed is rpm 6000
